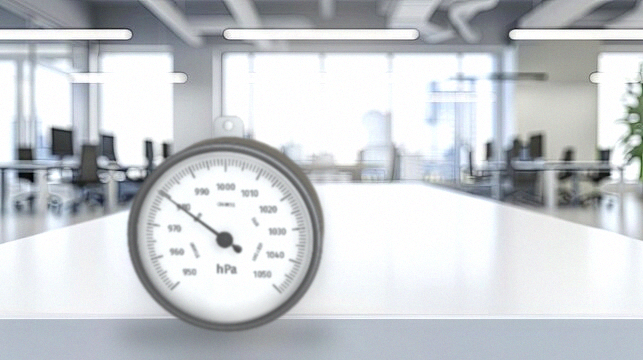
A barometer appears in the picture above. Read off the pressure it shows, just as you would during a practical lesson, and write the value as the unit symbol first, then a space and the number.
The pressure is hPa 980
